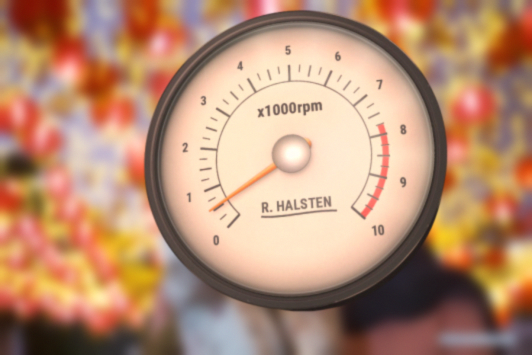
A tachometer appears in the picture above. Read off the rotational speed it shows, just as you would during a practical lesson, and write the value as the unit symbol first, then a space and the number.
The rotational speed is rpm 500
